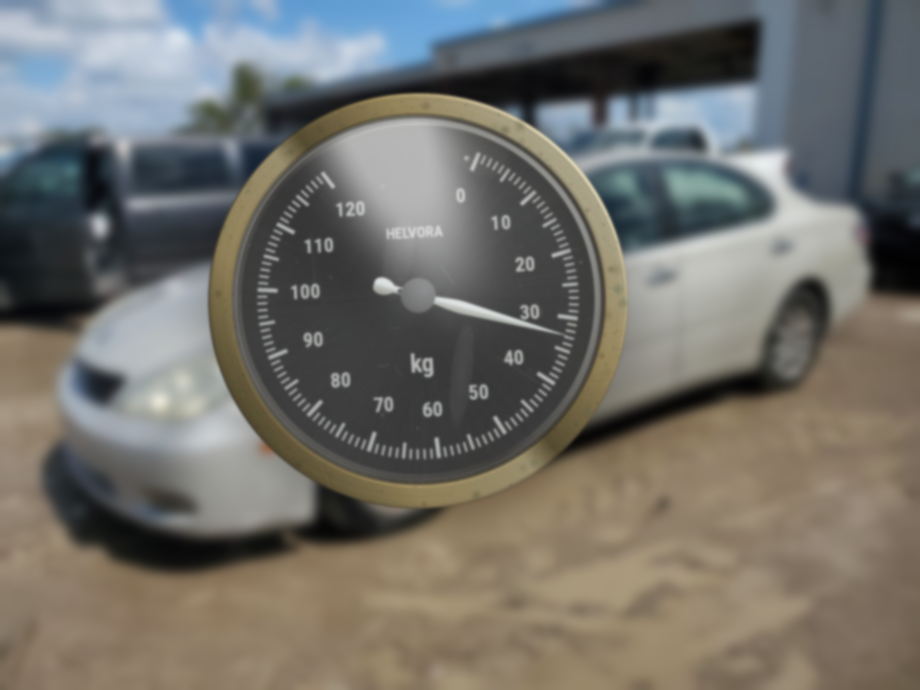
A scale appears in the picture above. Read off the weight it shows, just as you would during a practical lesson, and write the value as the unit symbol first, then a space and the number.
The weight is kg 33
